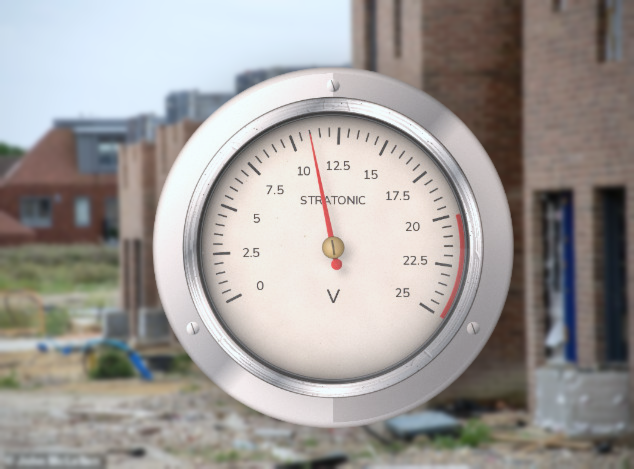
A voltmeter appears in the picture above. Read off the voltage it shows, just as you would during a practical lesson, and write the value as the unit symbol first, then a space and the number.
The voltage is V 11
